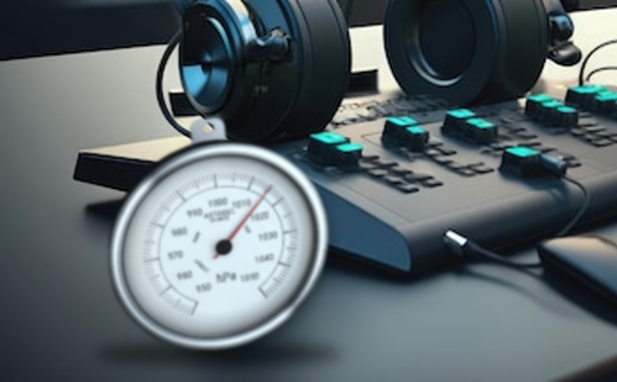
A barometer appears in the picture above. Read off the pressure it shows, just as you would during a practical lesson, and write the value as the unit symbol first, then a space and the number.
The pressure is hPa 1015
